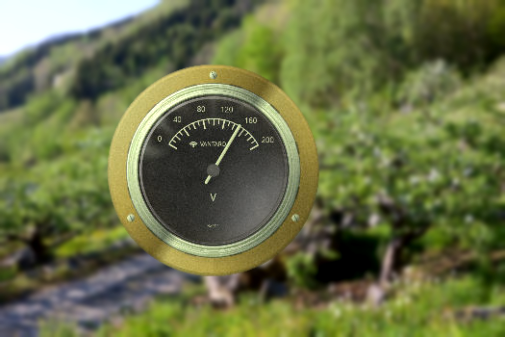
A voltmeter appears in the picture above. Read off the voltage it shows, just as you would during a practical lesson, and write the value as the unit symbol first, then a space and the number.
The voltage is V 150
